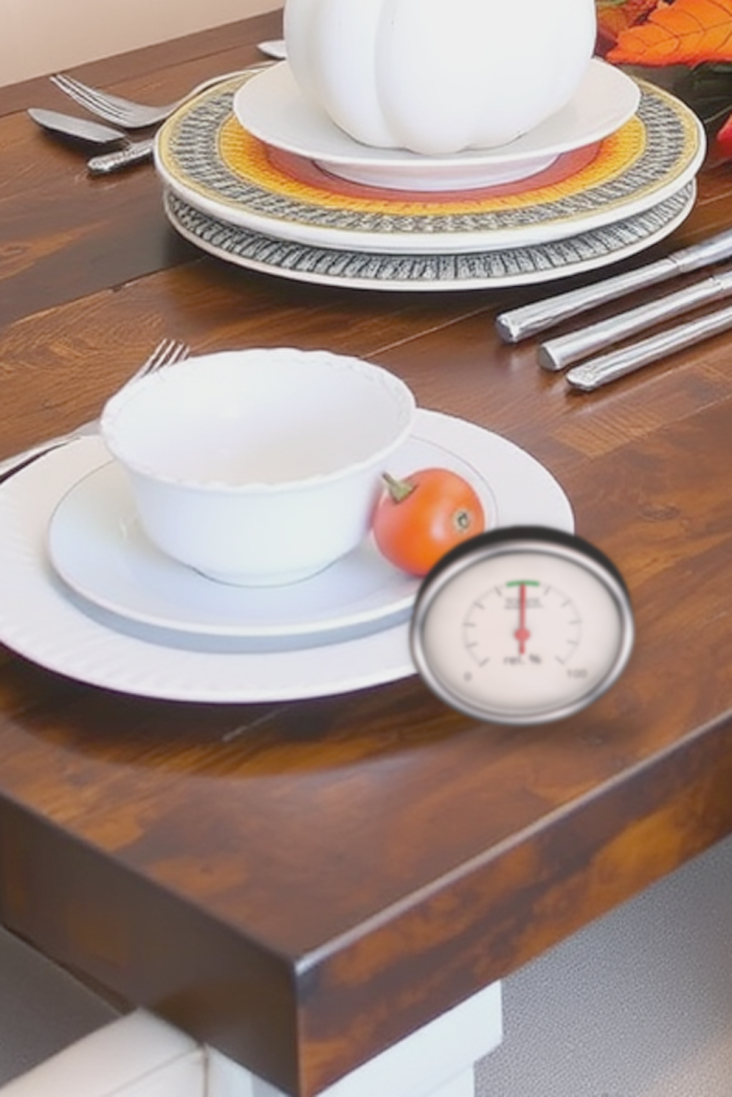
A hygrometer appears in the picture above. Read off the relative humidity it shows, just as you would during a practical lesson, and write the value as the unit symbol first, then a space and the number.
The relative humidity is % 50
